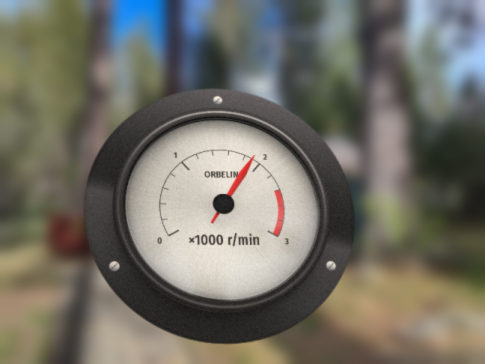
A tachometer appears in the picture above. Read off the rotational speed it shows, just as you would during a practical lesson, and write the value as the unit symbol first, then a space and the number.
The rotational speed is rpm 1900
